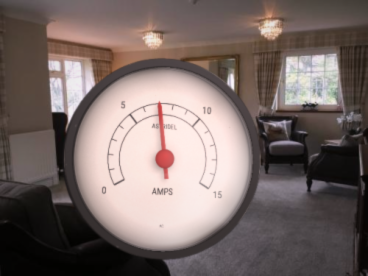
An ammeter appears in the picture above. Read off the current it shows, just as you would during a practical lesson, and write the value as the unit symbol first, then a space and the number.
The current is A 7
